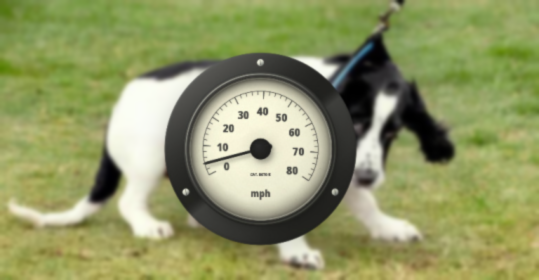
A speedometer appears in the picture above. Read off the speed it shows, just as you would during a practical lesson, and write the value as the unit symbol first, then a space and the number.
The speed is mph 4
